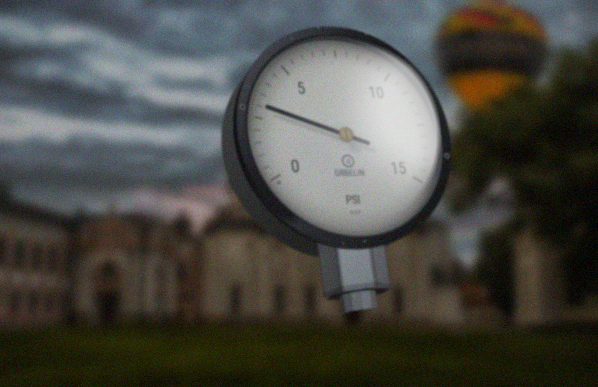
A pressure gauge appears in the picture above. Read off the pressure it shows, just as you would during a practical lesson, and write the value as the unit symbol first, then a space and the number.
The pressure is psi 3
